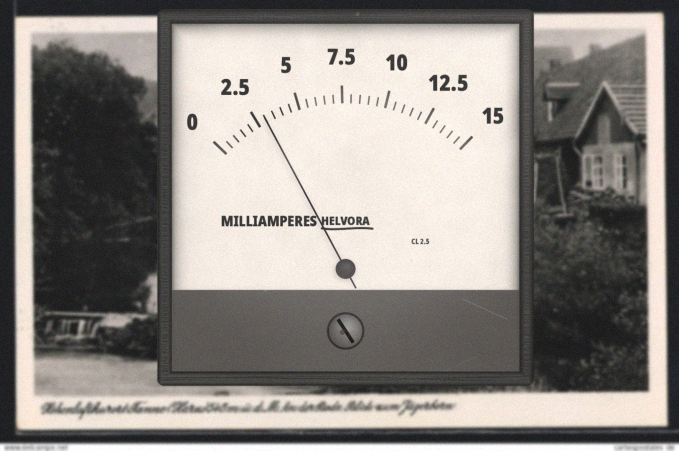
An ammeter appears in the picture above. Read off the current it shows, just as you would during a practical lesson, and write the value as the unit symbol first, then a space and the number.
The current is mA 3
